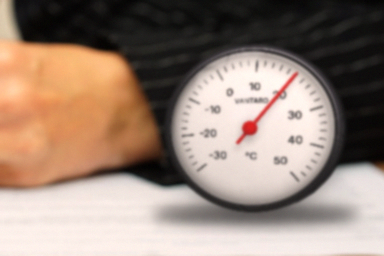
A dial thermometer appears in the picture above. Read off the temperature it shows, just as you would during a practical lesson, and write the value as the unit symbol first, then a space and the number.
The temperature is °C 20
